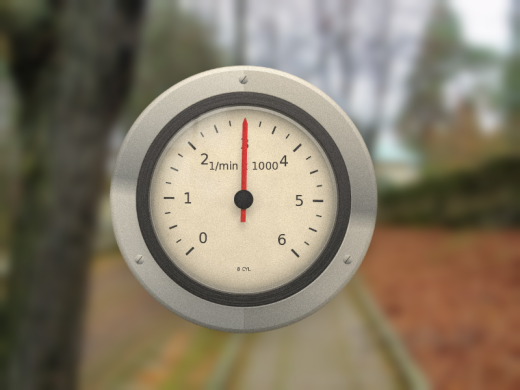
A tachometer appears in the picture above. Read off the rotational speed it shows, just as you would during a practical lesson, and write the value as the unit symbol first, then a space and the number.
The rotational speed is rpm 3000
